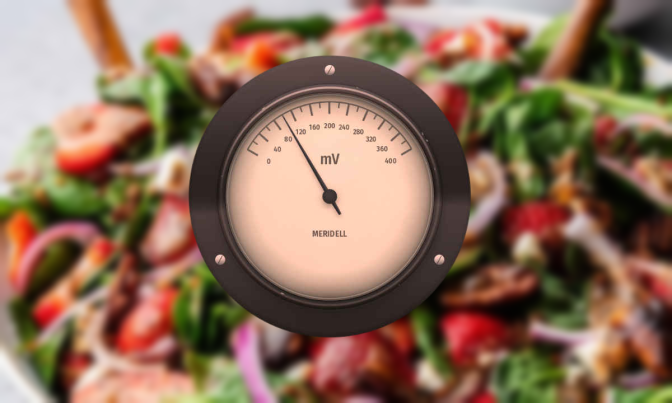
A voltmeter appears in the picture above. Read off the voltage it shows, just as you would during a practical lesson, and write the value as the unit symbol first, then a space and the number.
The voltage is mV 100
